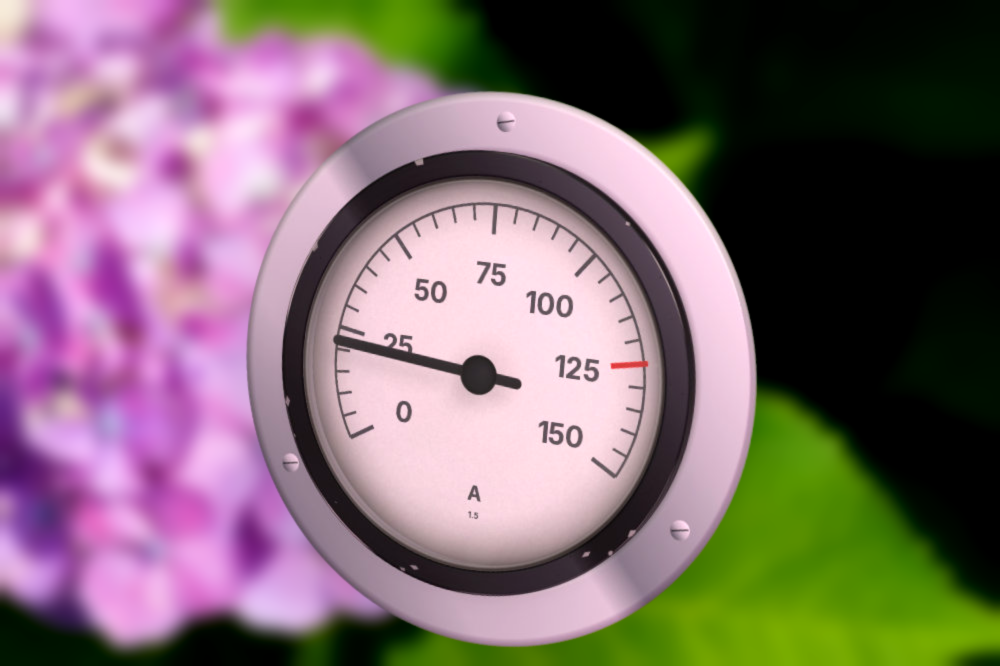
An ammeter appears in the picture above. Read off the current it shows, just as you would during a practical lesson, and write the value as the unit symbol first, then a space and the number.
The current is A 22.5
